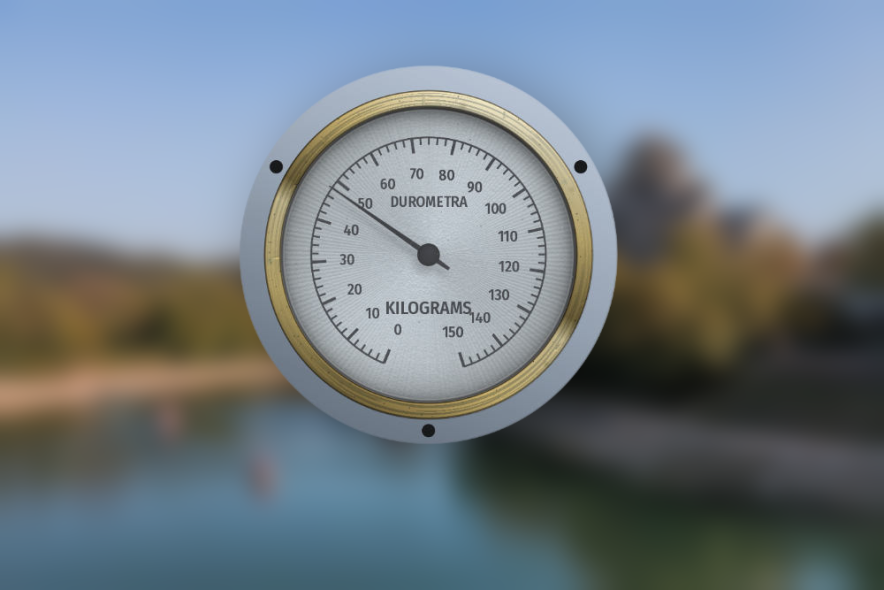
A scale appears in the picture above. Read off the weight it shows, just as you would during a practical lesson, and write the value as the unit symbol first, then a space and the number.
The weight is kg 48
